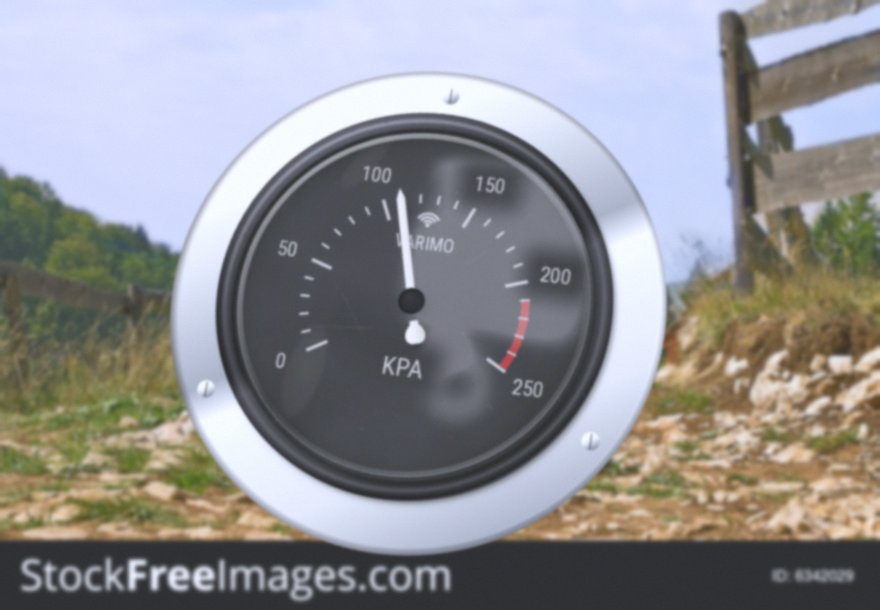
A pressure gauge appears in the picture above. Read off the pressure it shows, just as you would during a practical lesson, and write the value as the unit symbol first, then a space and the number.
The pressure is kPa 110
